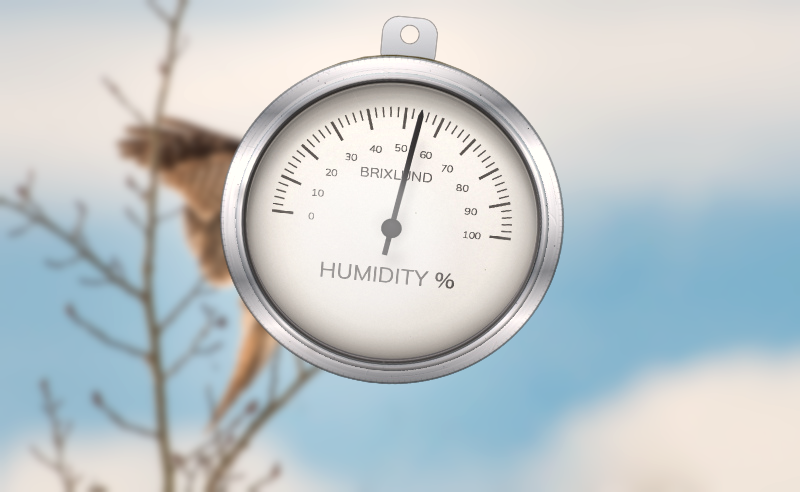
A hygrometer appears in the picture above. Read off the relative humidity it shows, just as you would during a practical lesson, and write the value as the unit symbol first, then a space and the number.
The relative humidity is % 54
